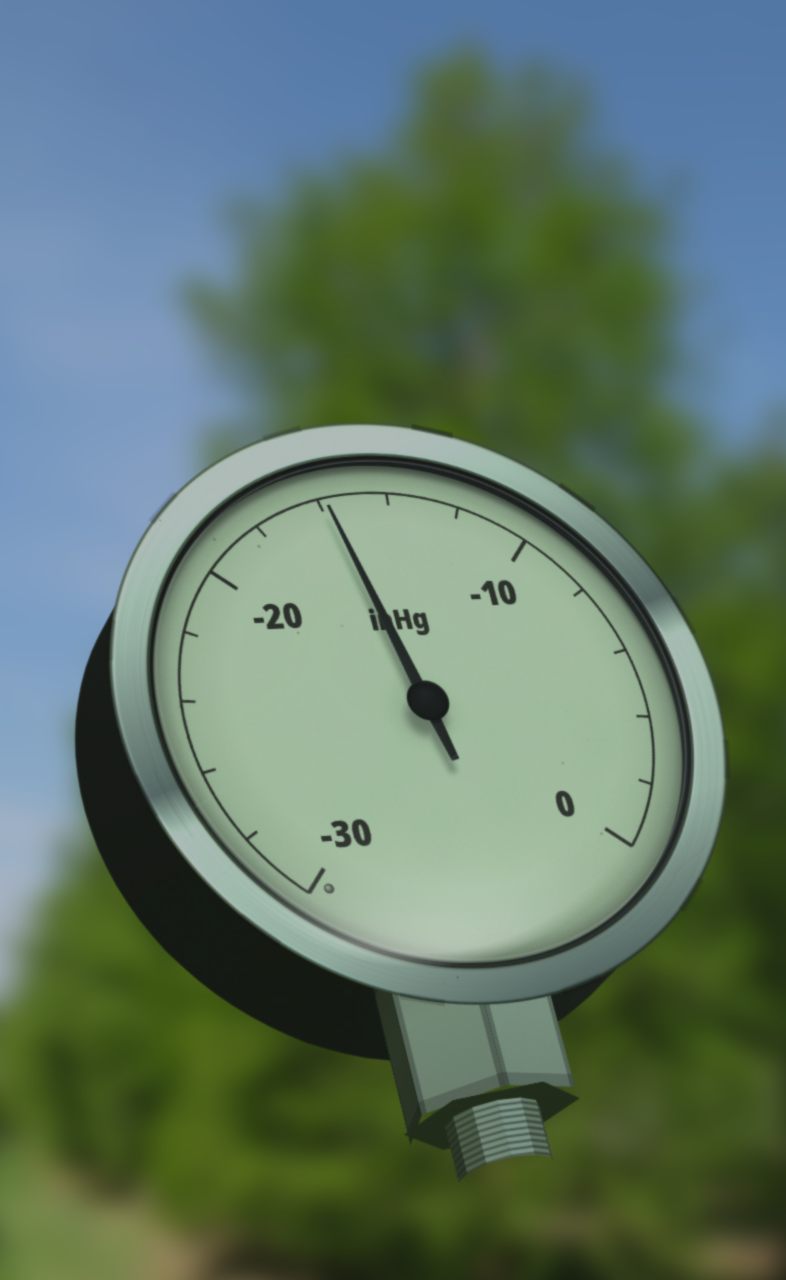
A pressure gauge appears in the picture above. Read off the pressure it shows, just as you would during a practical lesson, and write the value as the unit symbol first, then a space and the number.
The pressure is inHg -16
